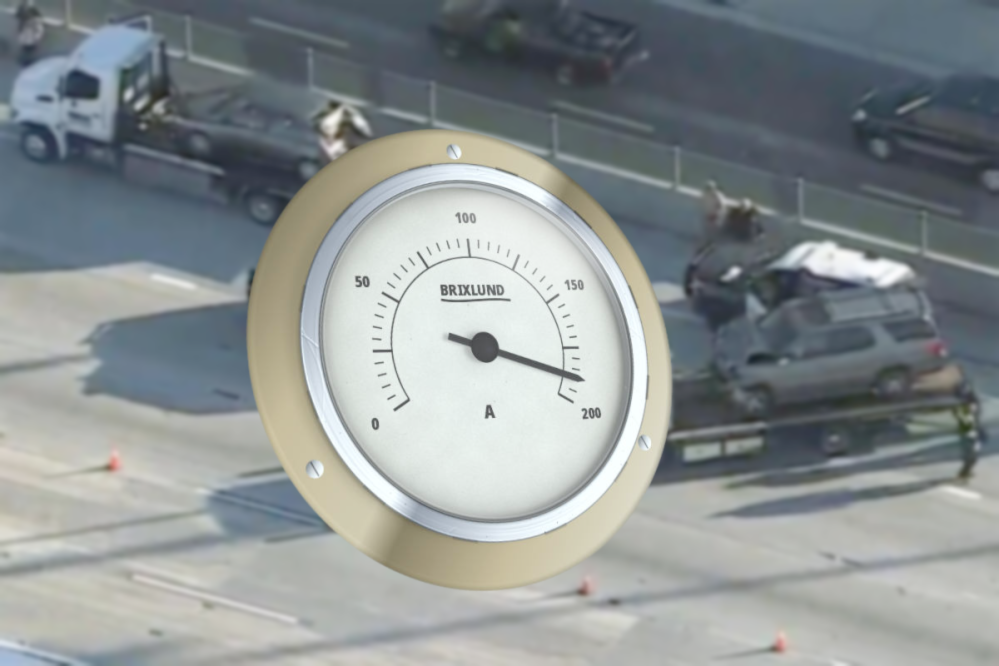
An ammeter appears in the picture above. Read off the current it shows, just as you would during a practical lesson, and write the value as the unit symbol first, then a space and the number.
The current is A 190
